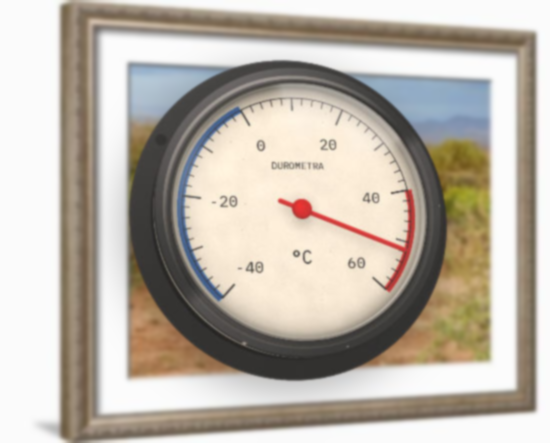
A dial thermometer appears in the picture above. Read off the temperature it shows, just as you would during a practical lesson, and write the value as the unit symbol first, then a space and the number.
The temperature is °C 52
